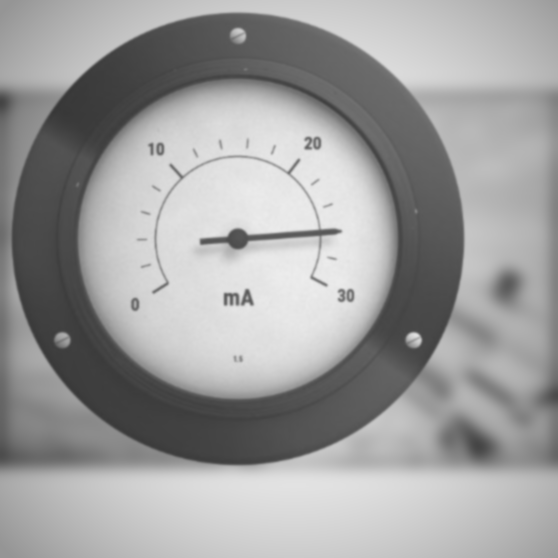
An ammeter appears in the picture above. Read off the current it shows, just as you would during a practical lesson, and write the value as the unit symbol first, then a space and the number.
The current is mA 26
